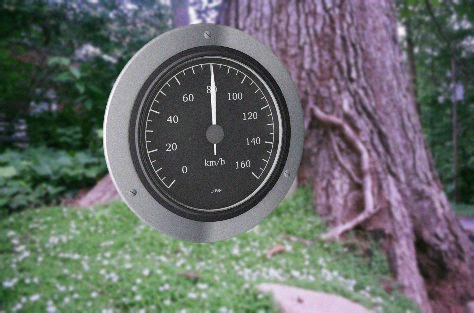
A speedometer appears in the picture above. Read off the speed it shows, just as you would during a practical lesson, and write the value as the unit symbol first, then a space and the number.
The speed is km/h 80
